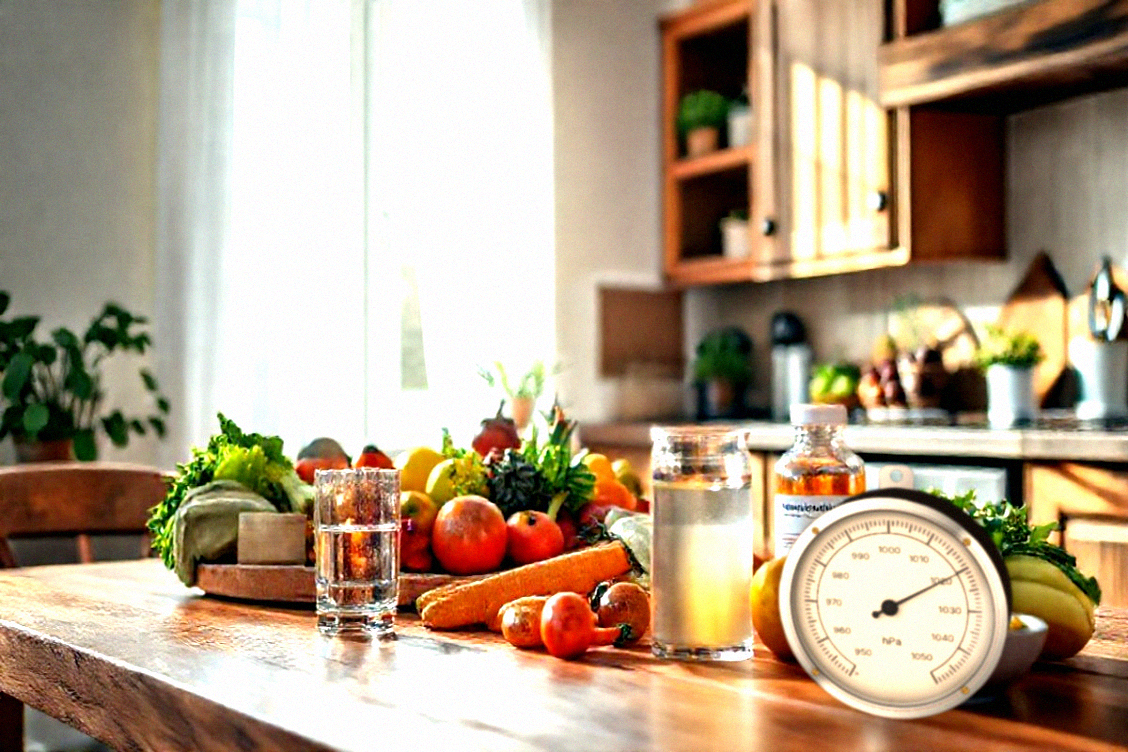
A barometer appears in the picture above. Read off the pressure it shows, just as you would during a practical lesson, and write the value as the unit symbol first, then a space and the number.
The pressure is hPa 1020
